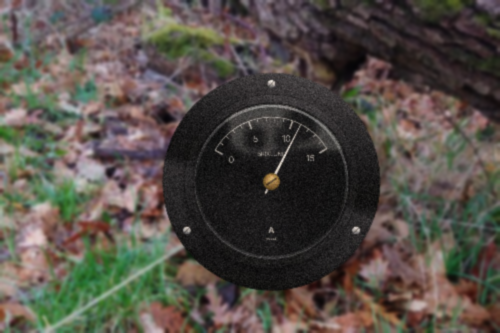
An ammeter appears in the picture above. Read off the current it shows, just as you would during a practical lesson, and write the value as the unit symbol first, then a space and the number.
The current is A 11
